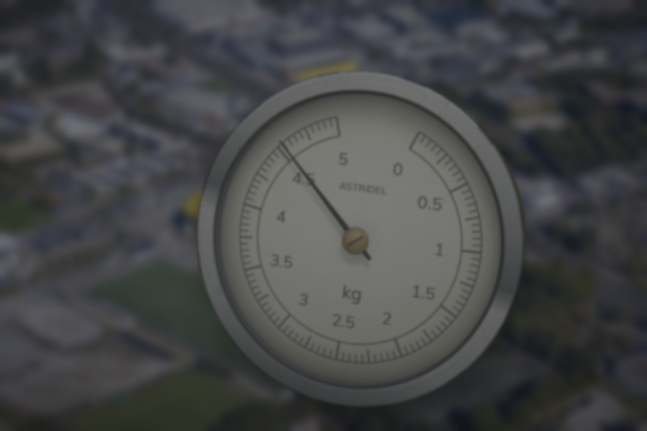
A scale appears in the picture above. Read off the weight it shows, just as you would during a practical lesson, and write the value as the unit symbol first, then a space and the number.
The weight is kg 4.55
